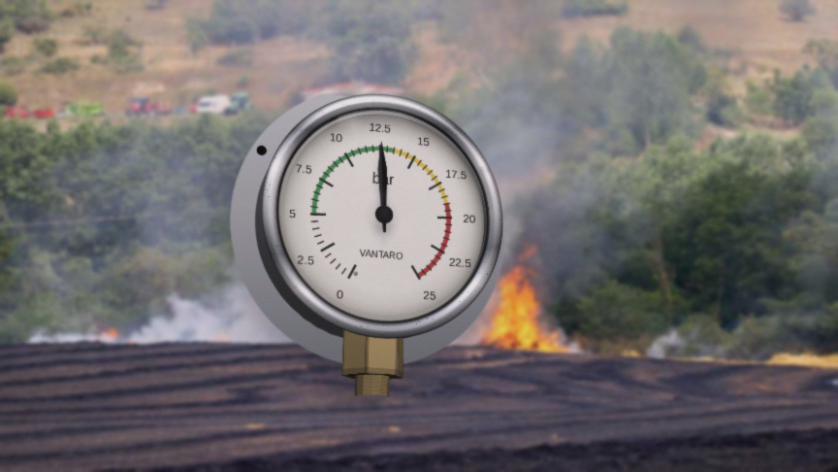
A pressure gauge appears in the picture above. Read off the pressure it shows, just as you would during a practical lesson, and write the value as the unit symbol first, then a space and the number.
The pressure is bar 12.5
